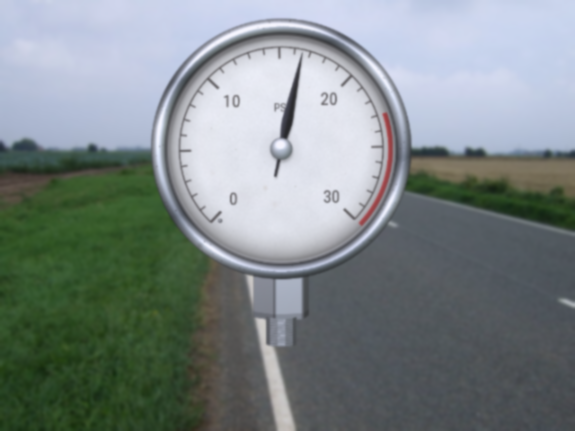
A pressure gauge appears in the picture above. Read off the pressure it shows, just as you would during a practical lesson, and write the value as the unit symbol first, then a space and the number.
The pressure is psi 16.5
